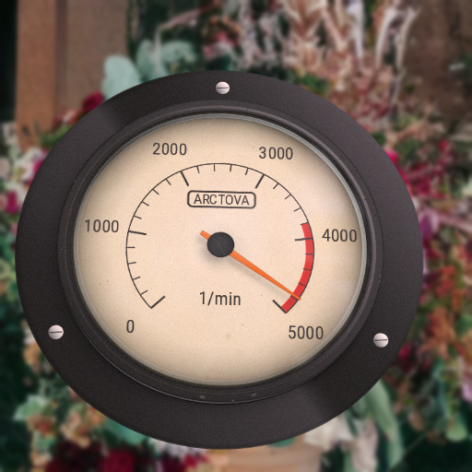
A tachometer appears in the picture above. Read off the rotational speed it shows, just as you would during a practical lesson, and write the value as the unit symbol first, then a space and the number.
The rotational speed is rpm 4800
